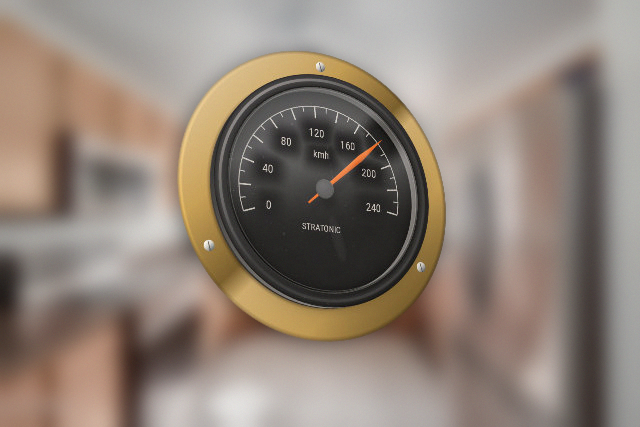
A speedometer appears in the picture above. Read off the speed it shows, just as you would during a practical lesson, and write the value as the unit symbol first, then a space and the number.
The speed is km/h 180
